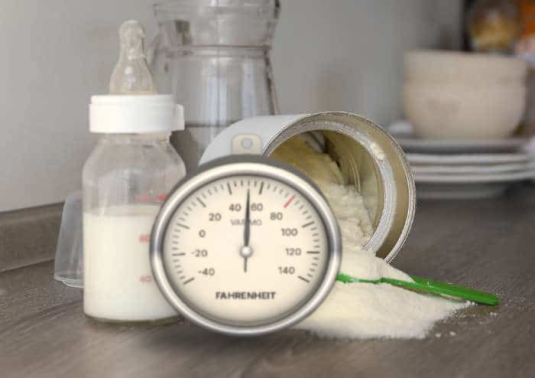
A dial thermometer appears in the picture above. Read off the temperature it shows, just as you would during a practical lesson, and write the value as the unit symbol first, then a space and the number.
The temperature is °F 52
